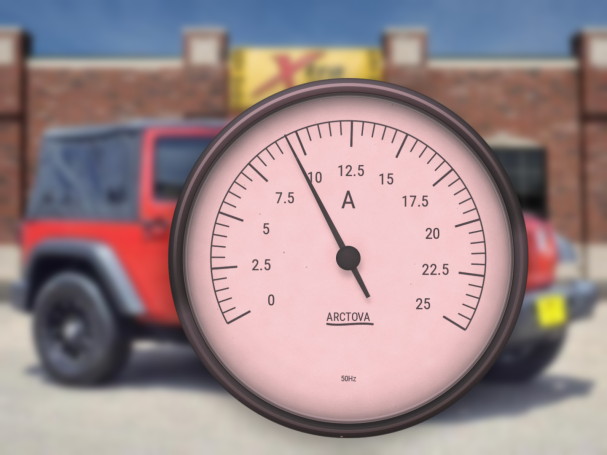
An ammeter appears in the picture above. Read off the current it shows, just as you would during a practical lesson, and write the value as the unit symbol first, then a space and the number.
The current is A 9.5
